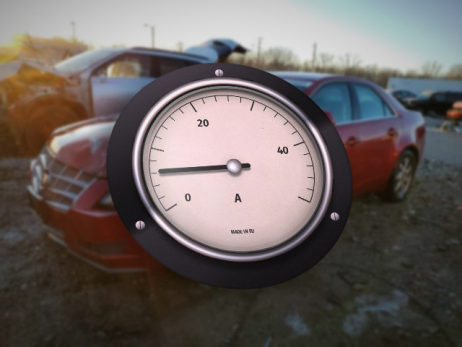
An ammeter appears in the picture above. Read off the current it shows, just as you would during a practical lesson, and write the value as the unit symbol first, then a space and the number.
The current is A 6
